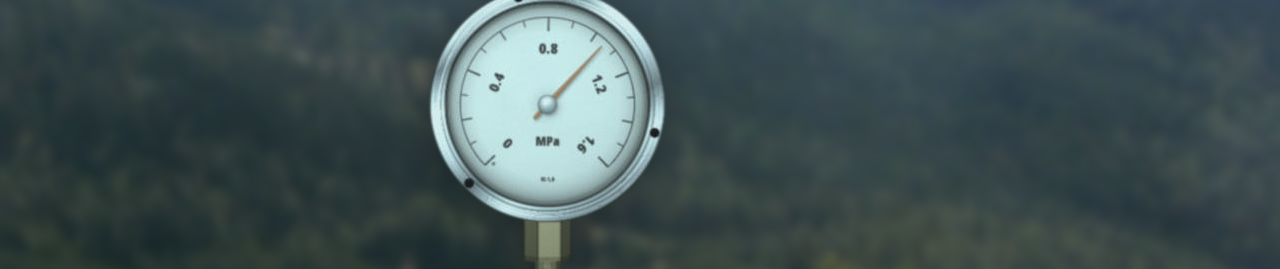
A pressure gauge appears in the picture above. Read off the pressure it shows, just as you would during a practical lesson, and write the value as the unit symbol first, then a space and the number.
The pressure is MPa 1.05
